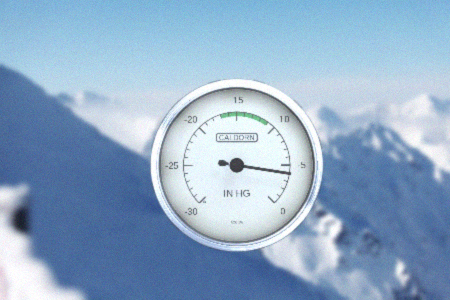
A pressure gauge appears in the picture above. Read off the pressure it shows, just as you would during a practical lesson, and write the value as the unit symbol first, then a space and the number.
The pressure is inHg -4
